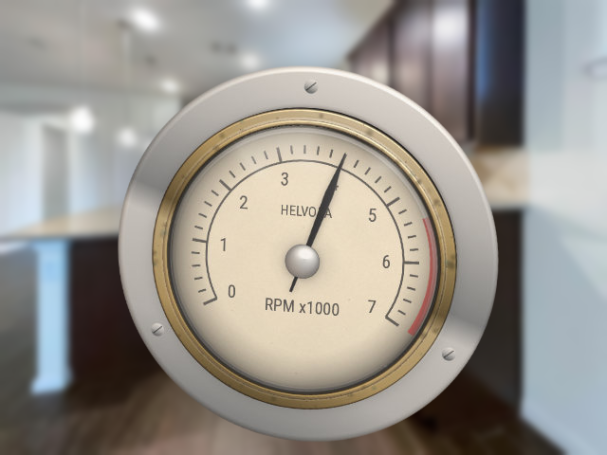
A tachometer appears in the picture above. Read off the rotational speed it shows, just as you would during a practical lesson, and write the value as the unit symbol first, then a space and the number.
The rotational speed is rpm 4000
